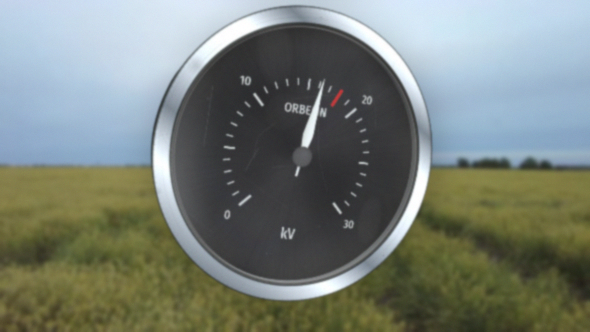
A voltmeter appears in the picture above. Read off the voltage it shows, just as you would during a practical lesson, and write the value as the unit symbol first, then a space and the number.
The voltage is kV 16
